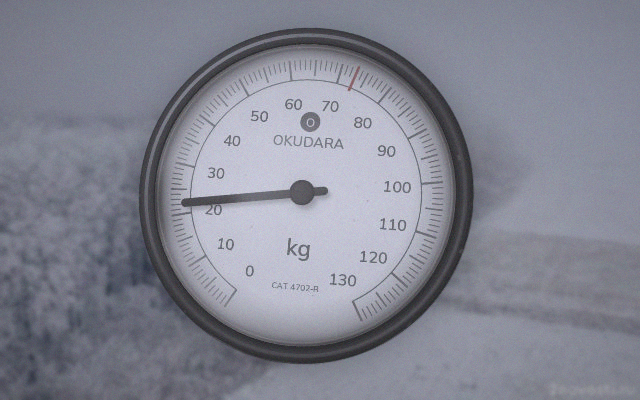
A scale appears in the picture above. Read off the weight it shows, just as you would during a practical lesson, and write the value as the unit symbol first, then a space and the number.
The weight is kg 22
